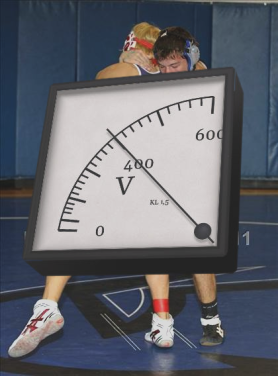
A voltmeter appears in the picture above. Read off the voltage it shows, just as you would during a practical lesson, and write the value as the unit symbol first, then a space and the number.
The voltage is V 400
